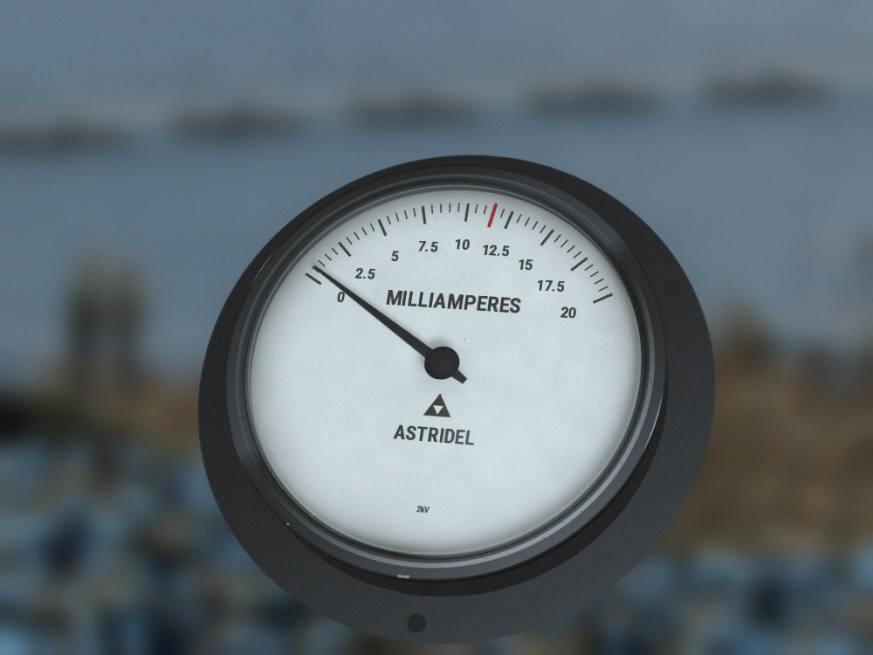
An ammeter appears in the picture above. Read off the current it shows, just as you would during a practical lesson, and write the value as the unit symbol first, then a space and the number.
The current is mA 0.5
